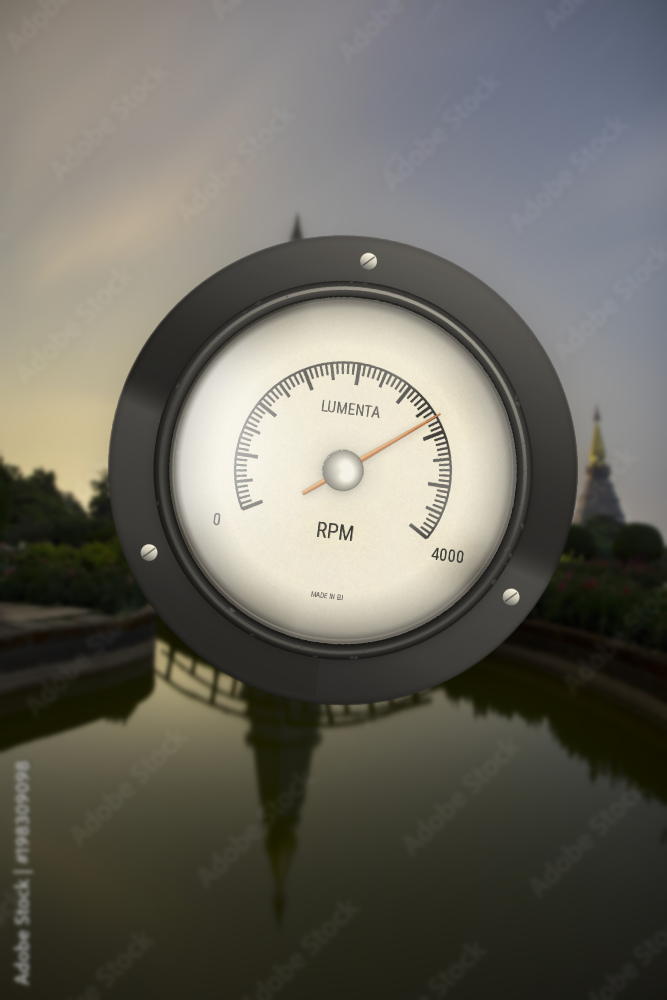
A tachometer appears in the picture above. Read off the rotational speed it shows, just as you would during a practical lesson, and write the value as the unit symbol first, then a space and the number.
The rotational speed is rpm 2850
